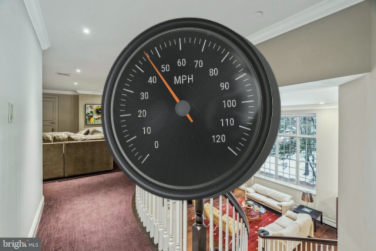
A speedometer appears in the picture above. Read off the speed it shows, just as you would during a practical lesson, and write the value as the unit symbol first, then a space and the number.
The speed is mph 46
